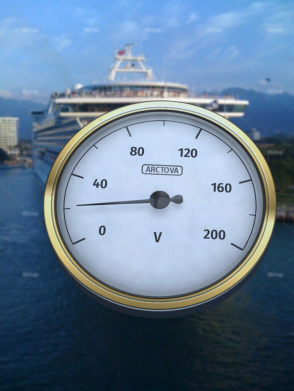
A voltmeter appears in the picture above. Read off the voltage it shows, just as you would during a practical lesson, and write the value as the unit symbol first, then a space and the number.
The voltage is V 20
